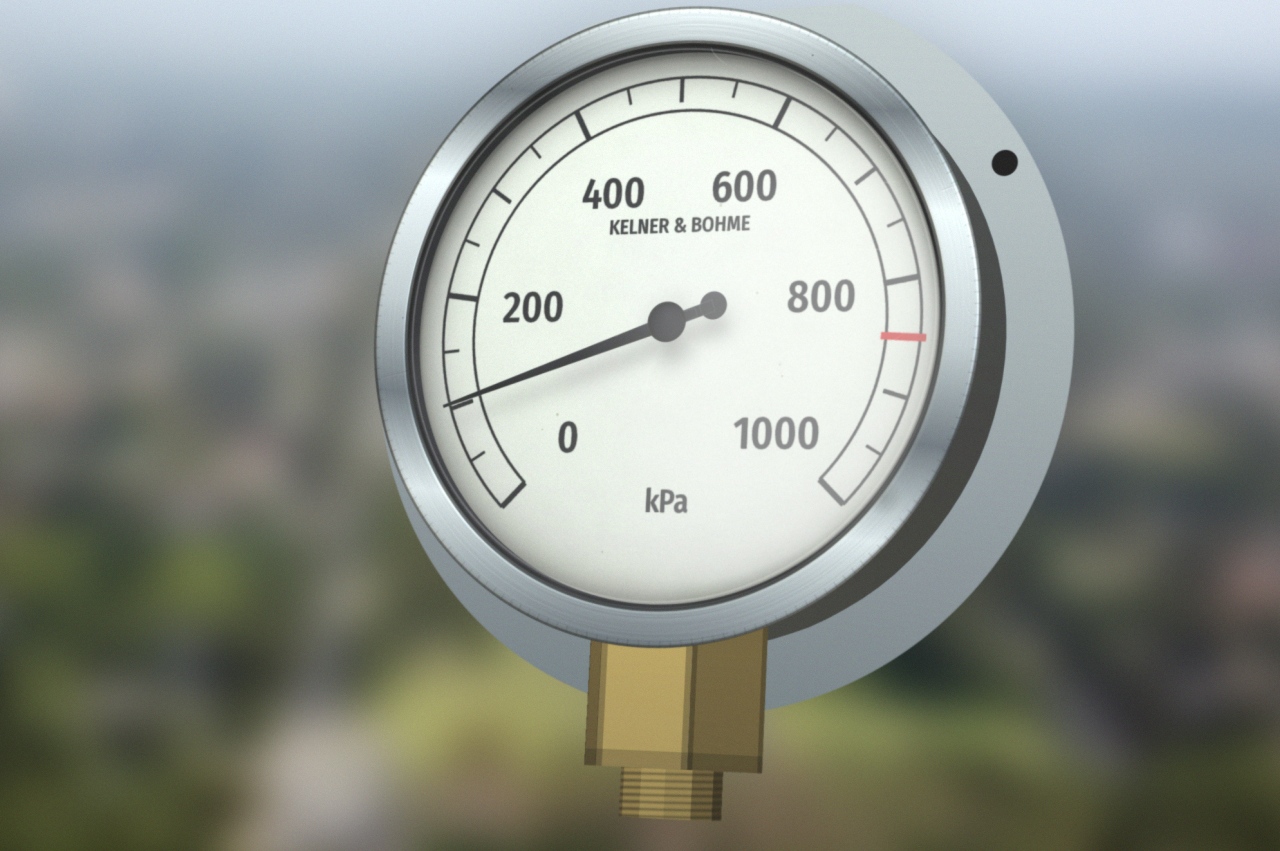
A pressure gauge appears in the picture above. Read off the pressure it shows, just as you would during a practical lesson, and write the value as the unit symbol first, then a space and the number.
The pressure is kPa 100
